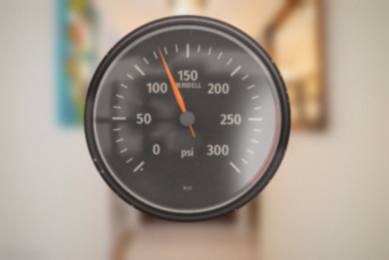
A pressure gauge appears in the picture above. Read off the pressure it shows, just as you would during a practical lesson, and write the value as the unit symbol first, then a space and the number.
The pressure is psi 125
